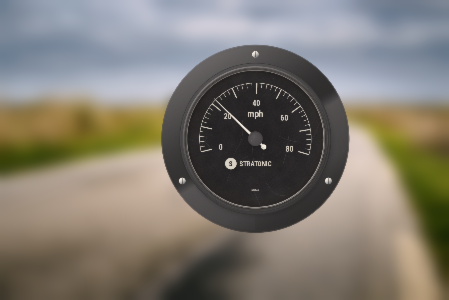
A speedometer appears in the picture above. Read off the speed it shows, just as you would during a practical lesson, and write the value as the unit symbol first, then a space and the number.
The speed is mph 22
